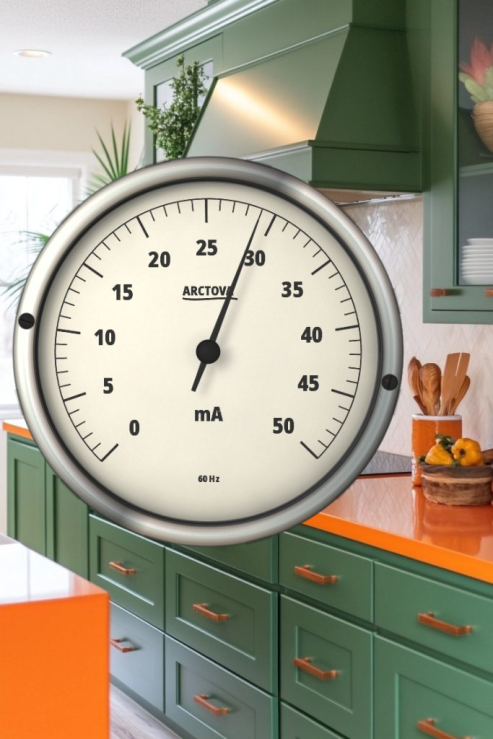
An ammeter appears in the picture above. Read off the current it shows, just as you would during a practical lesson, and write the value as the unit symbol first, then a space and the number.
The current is mA 29
